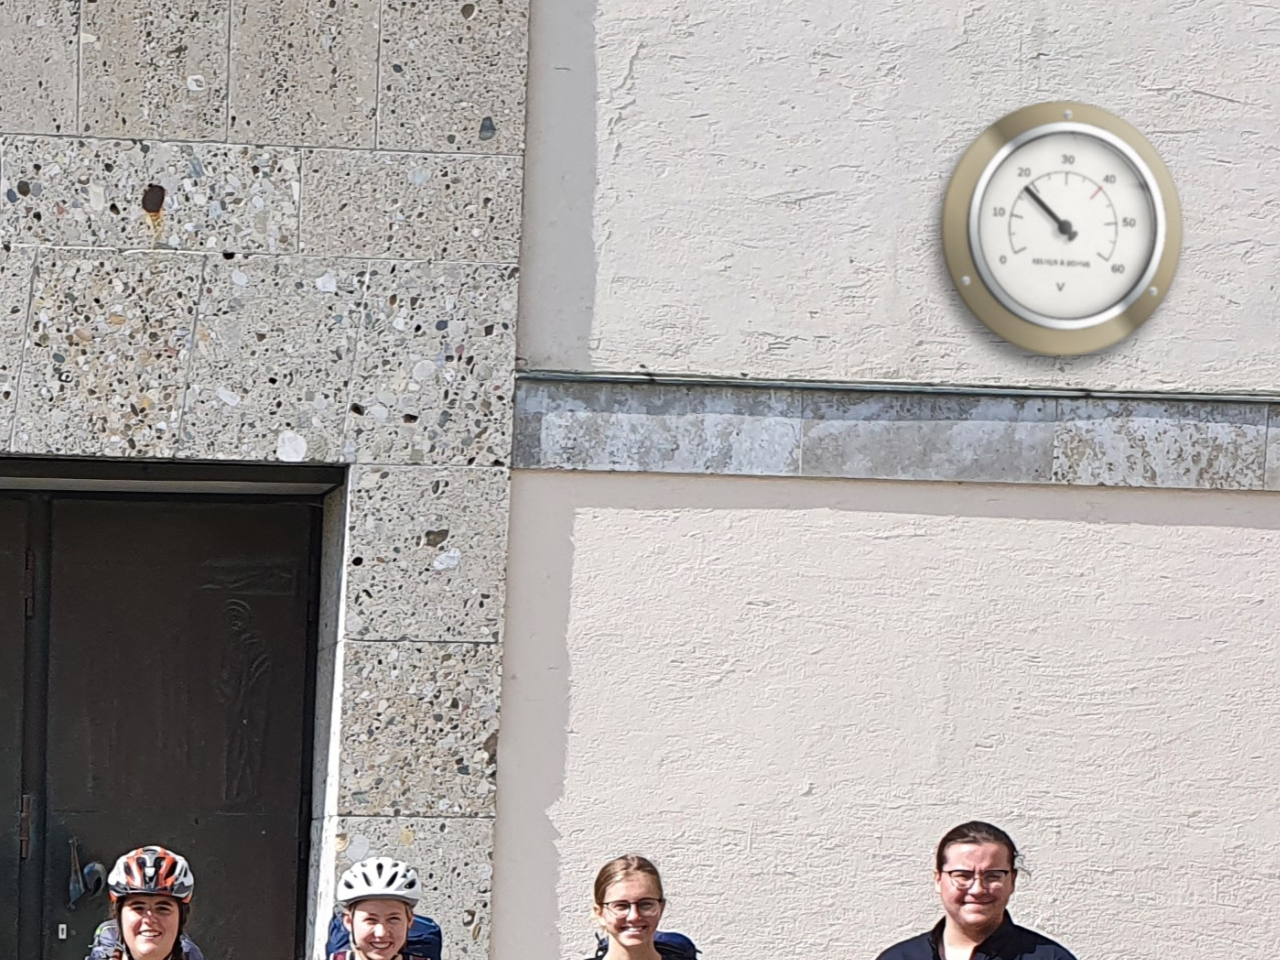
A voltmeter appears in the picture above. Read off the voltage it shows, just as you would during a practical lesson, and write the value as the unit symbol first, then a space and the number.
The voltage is V 17.5
